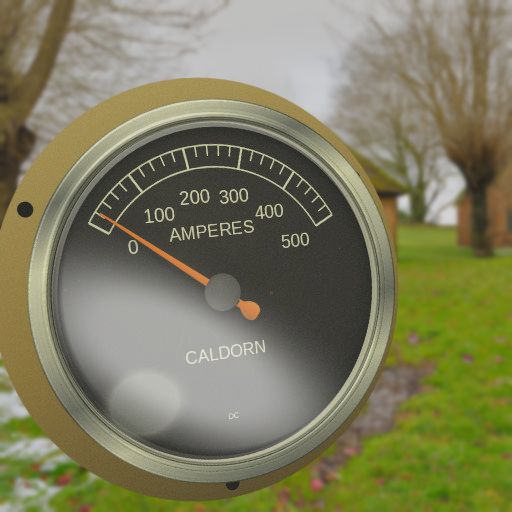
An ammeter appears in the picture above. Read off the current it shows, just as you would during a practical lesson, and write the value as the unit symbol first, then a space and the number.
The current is A 20
